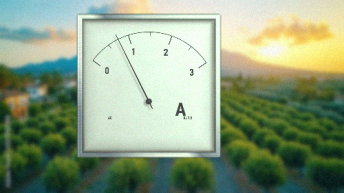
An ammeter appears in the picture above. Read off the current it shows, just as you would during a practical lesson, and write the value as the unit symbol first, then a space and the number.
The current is A 0.75
